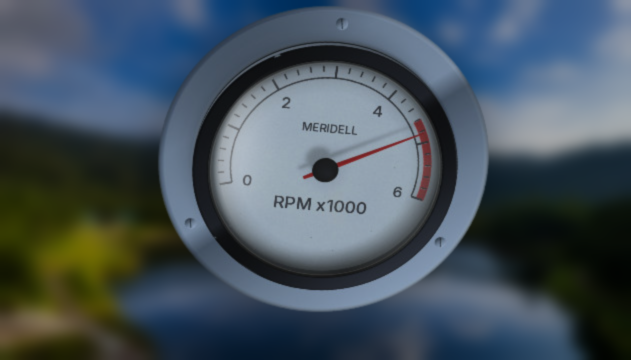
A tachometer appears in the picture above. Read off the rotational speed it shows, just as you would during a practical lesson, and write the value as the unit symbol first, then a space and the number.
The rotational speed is rpm 4800
